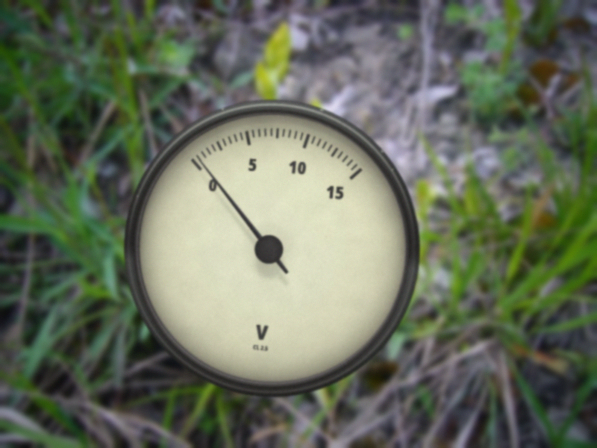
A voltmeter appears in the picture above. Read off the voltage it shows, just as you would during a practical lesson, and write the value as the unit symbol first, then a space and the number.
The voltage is V 0.5
